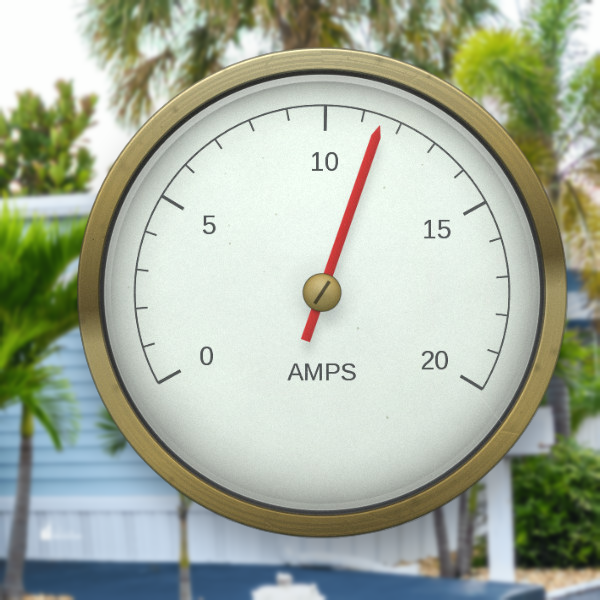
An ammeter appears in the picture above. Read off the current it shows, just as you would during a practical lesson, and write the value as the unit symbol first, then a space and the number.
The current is A 11.5
